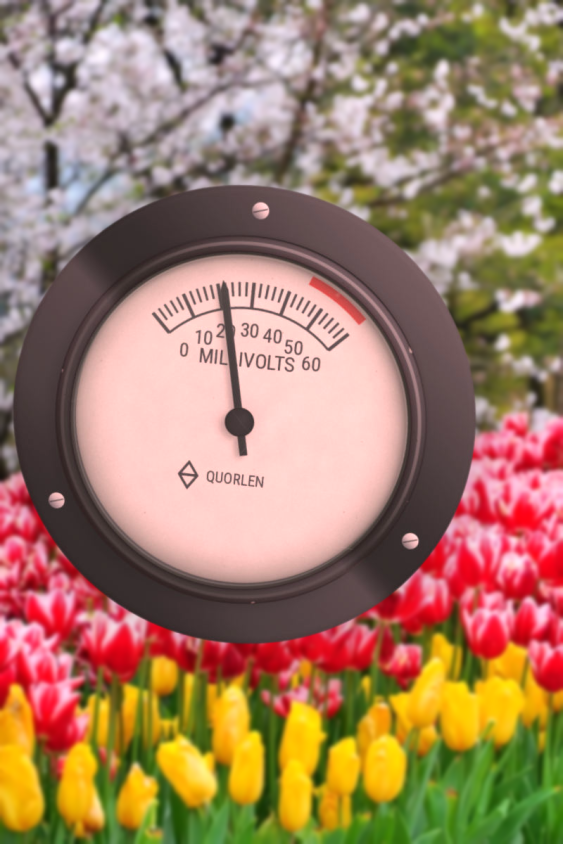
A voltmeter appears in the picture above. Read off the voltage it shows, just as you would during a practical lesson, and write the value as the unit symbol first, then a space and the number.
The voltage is mV 22
